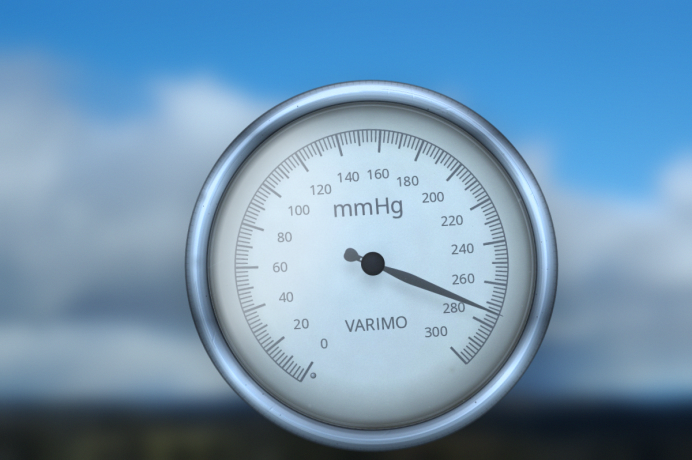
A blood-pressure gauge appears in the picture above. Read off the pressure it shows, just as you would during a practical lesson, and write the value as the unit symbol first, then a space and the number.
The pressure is mmHg 274
